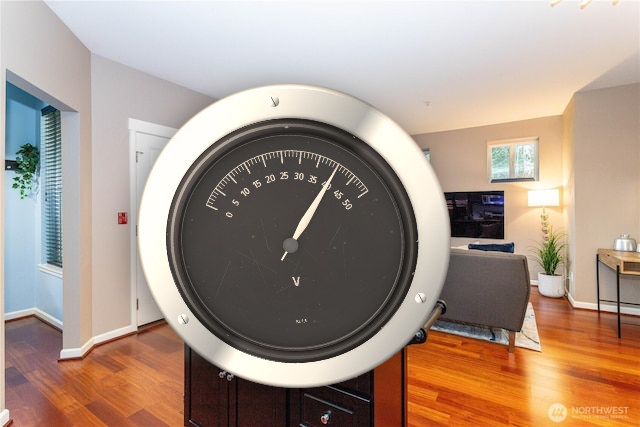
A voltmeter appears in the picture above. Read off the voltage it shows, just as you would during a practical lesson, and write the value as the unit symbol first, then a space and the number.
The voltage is V 40
